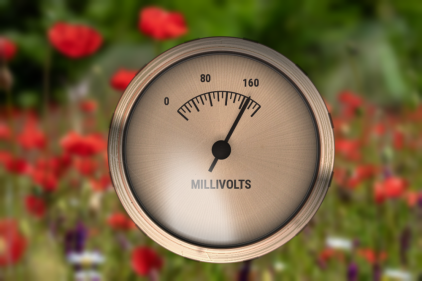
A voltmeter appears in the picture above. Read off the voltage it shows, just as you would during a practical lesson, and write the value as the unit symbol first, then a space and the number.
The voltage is mV 170
